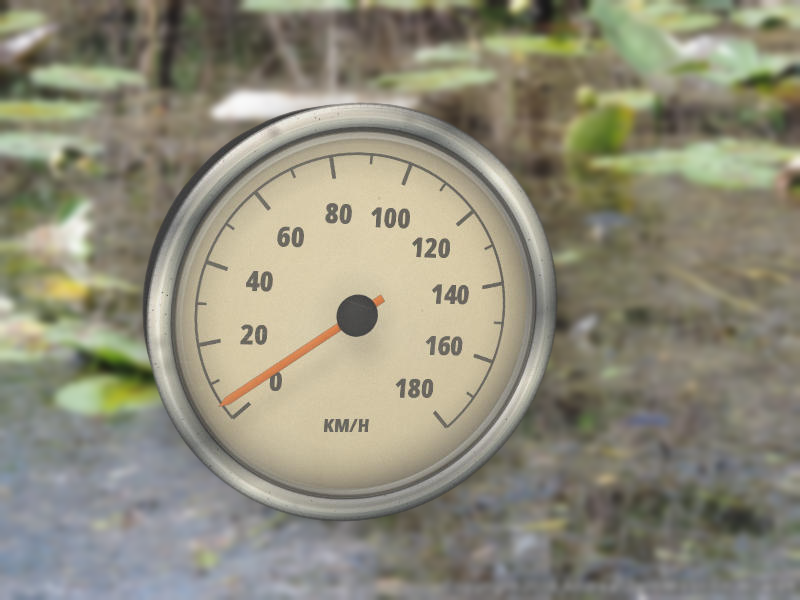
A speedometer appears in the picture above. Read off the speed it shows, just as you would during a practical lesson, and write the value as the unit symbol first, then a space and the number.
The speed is km/h 5
